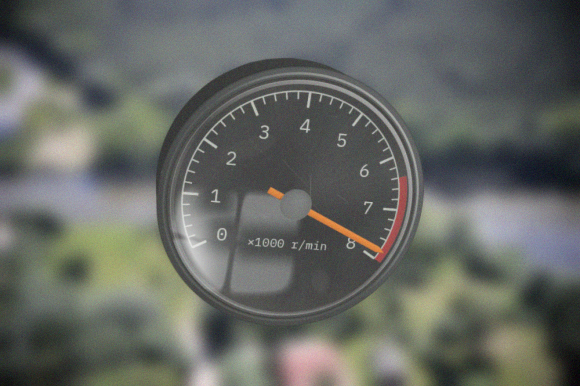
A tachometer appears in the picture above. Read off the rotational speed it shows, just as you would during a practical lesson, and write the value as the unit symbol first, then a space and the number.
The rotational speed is rpm 7800
